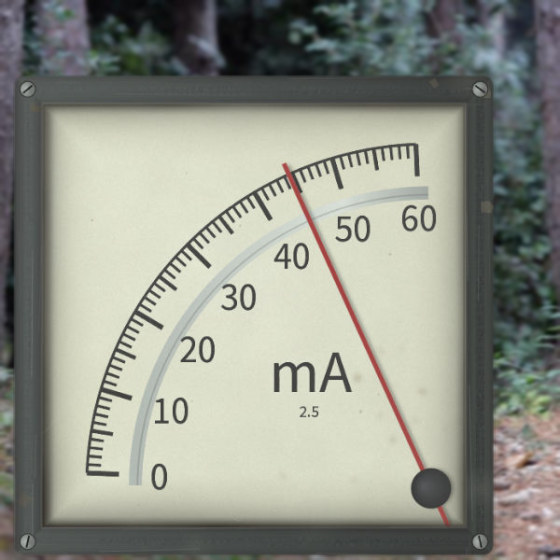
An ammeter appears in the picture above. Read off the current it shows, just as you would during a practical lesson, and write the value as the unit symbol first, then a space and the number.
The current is mA 44.5
